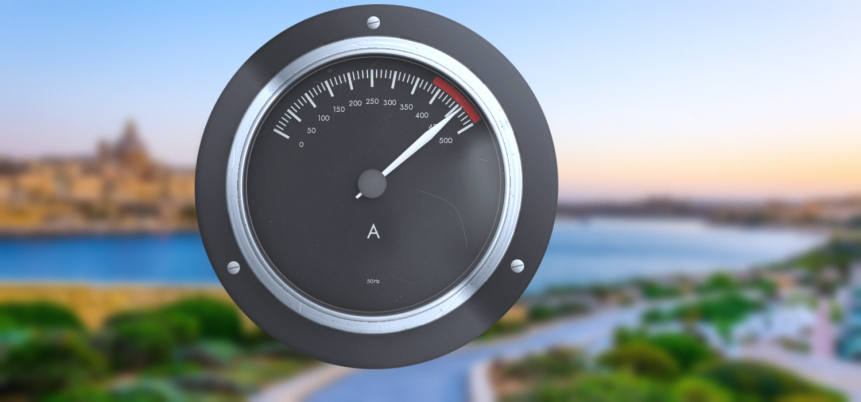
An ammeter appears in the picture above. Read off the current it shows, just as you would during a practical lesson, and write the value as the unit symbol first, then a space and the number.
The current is A 460
